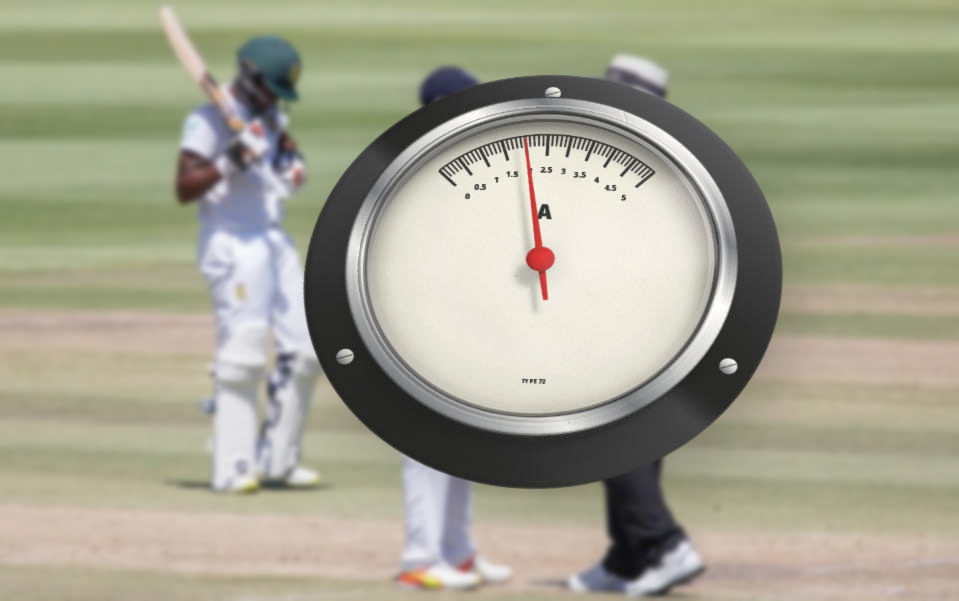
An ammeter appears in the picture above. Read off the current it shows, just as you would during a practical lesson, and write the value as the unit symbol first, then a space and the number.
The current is A 2
